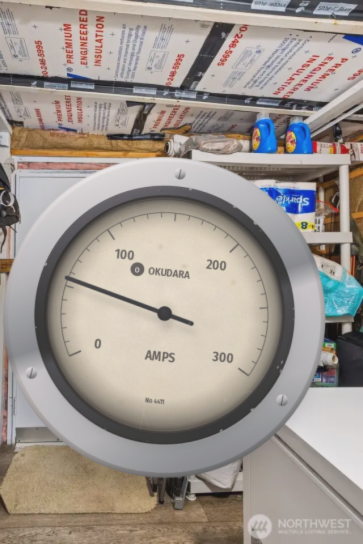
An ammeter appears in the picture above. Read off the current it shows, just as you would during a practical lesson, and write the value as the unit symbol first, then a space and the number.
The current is A 55
